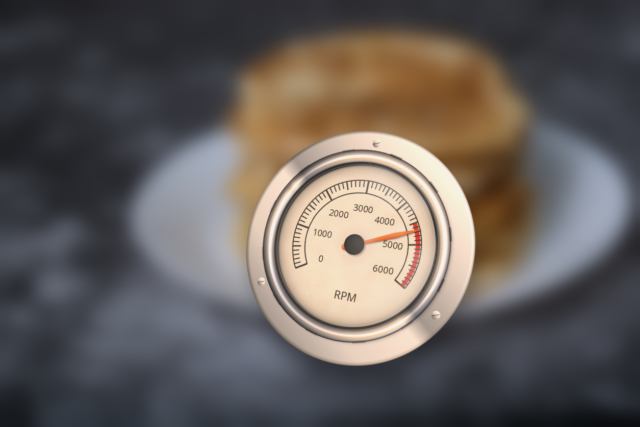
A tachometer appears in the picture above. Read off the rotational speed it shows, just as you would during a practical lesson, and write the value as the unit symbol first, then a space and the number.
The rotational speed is rpm 4700
